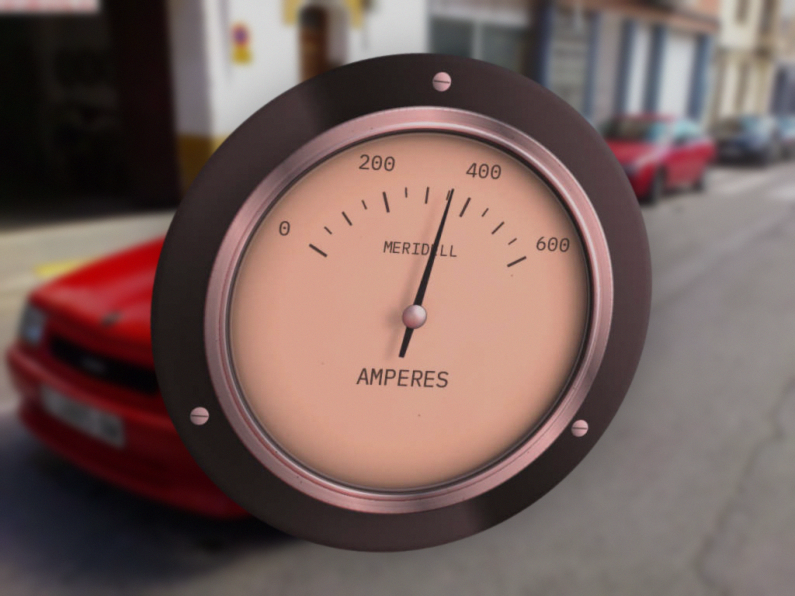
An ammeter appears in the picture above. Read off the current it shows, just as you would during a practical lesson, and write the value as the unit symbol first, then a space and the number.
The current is A 350
